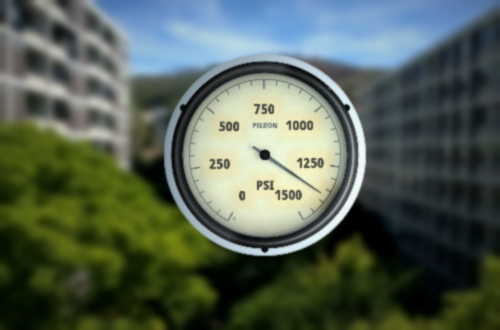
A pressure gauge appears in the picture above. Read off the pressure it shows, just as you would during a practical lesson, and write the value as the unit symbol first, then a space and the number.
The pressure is psi 1375
